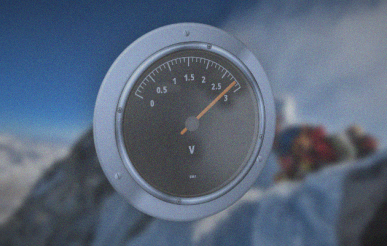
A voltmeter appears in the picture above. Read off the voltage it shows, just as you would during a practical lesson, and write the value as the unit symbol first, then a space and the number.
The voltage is V 2.8
